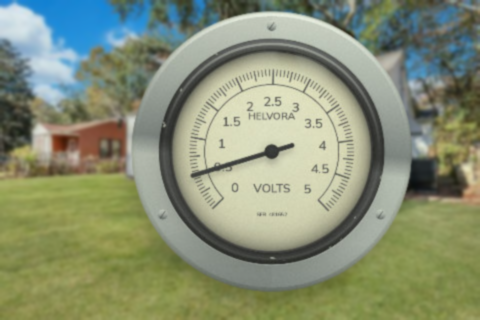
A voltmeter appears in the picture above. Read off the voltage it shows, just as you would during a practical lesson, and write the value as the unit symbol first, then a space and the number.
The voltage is V 0.5
